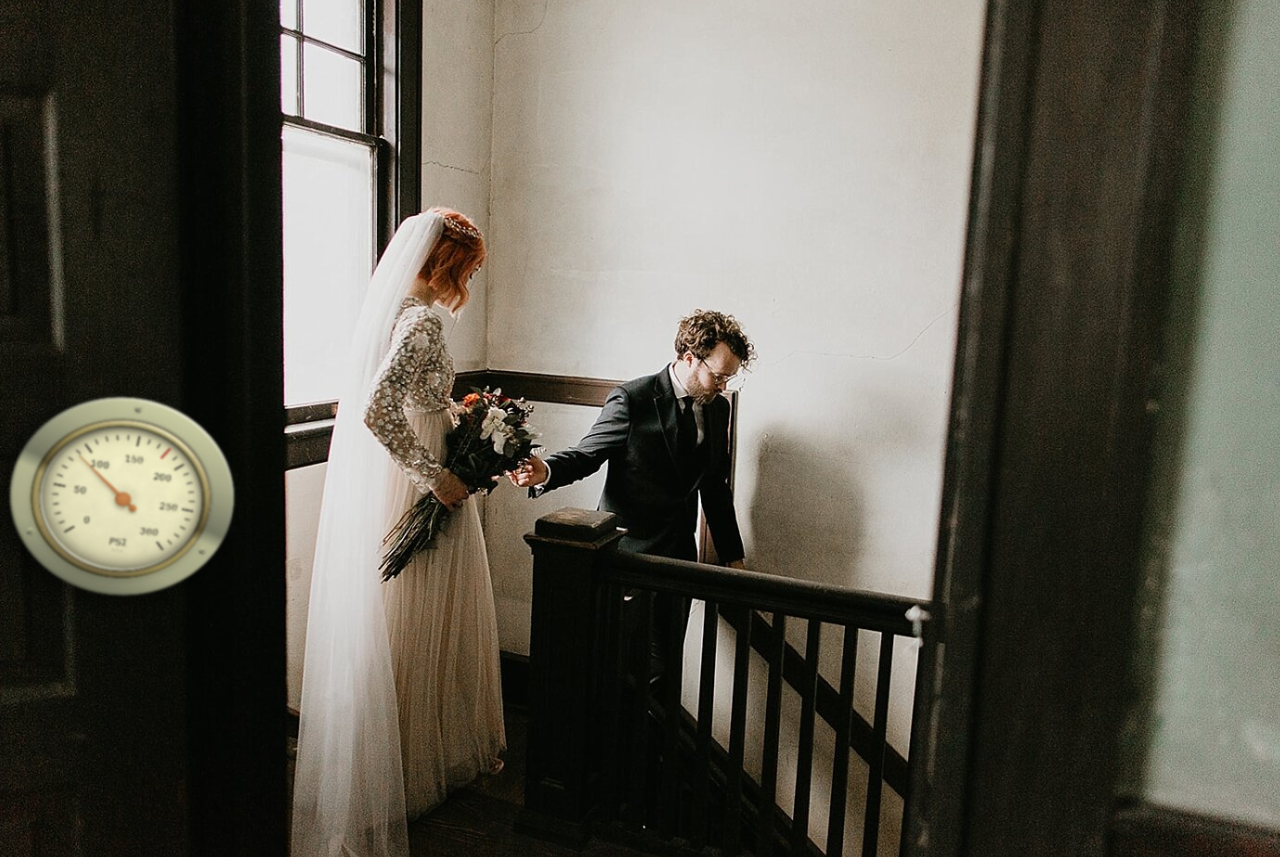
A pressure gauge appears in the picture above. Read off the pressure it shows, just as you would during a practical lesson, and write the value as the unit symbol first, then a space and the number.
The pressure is psi 90
